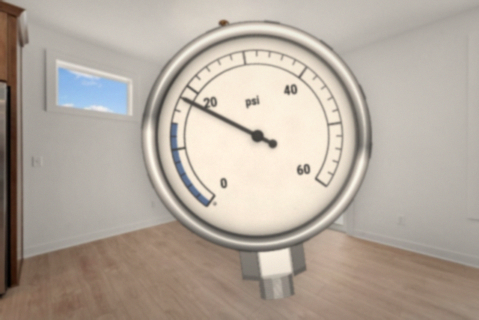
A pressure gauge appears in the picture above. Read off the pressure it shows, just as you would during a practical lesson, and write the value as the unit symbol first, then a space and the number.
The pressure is psi 18
